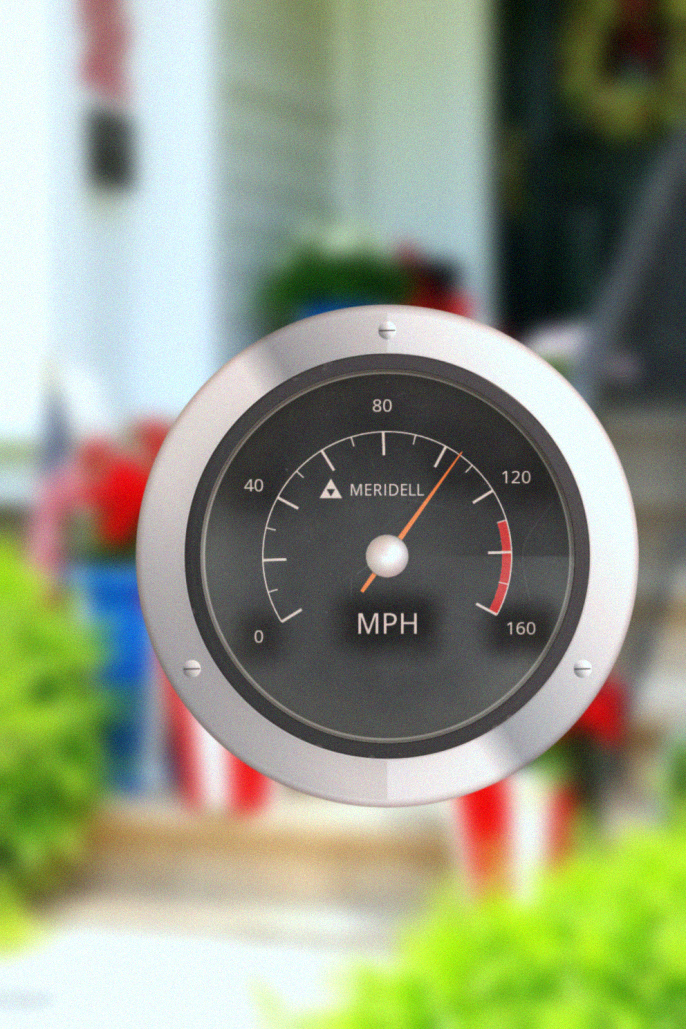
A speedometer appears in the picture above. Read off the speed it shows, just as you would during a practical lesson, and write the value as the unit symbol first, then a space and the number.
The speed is mph 105
